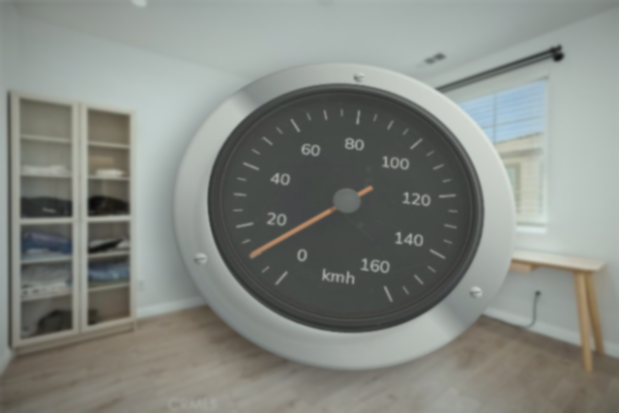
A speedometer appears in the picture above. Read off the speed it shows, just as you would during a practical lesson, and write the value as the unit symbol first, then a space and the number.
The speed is km/h 10
